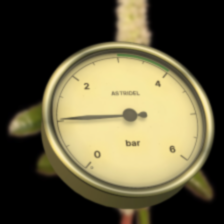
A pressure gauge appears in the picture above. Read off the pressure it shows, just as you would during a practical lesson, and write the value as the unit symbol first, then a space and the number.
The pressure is bar 1
